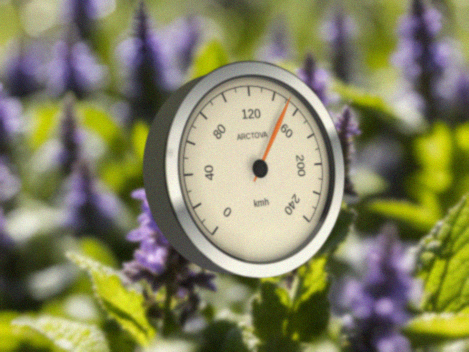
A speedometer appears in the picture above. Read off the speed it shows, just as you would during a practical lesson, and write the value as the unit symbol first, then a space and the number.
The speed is km/h 150
